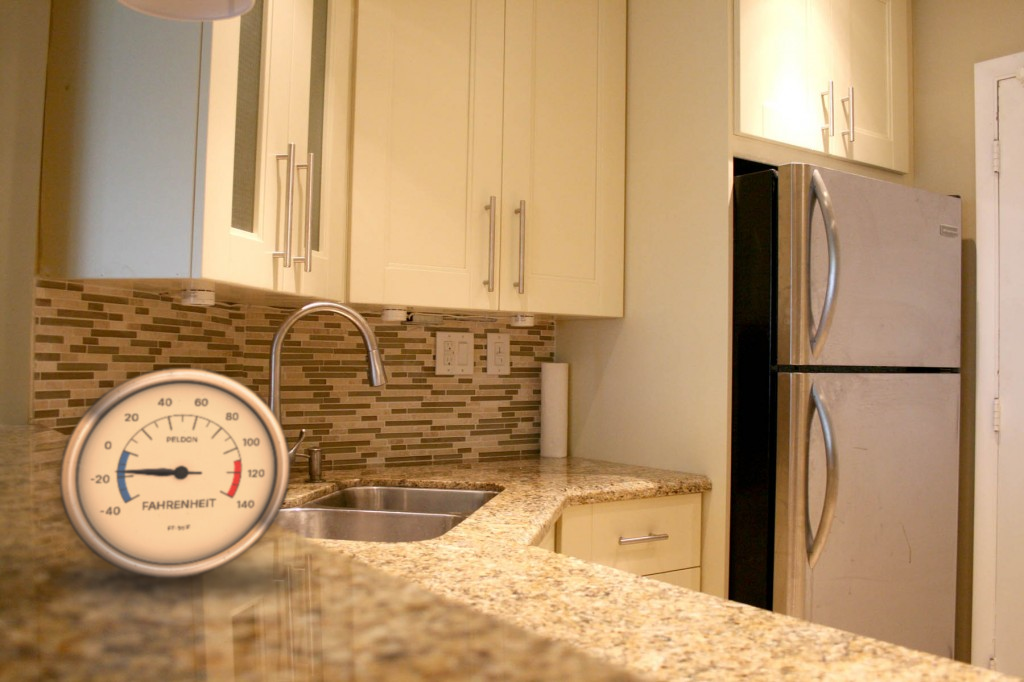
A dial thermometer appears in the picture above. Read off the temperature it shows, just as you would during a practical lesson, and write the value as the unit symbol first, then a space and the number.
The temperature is °F -15
